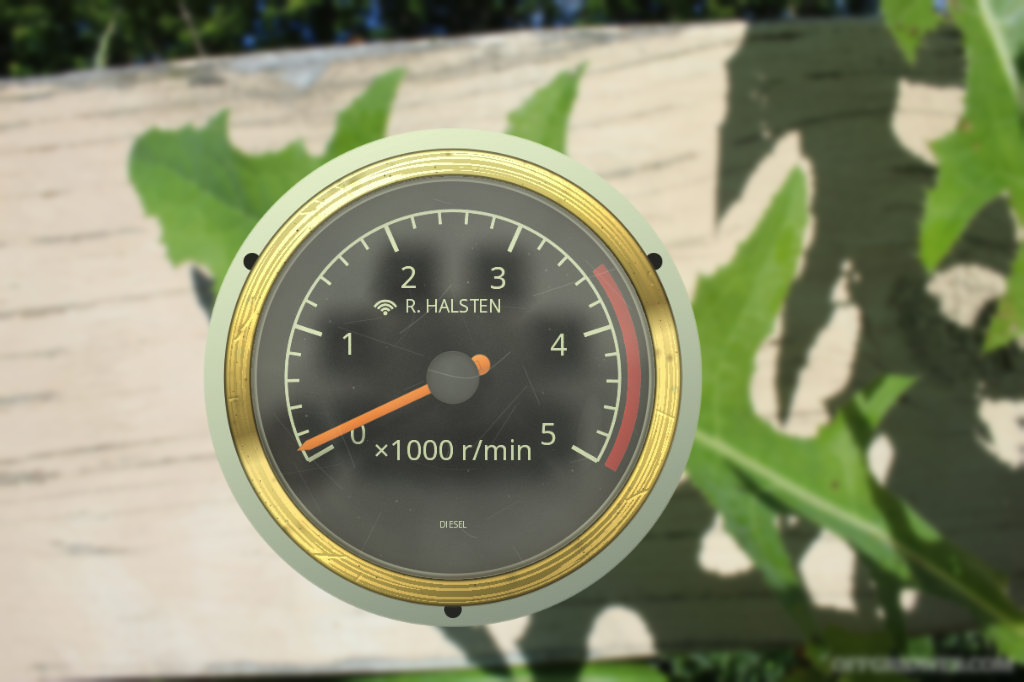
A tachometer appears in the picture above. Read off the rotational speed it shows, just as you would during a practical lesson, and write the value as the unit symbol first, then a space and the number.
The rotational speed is rpm 100
